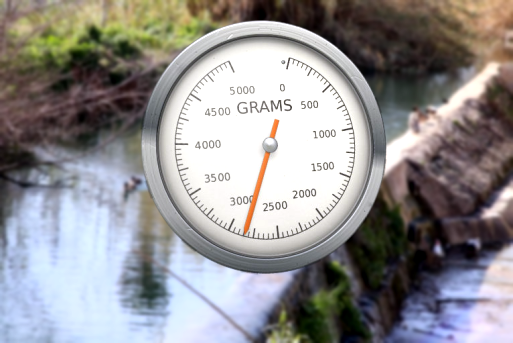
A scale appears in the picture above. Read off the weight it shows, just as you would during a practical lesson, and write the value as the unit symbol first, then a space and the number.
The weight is g 2850
